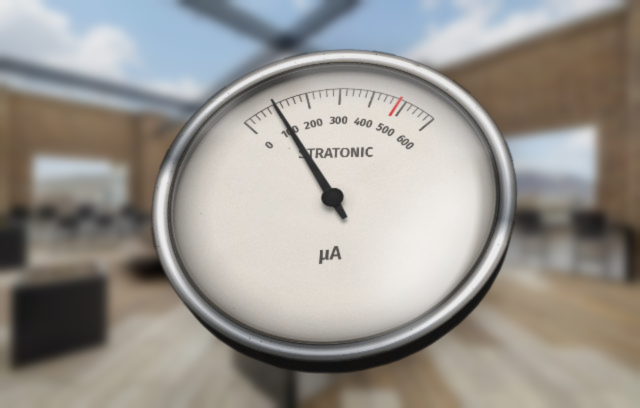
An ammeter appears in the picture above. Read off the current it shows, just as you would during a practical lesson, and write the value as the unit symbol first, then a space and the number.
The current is µA 100
